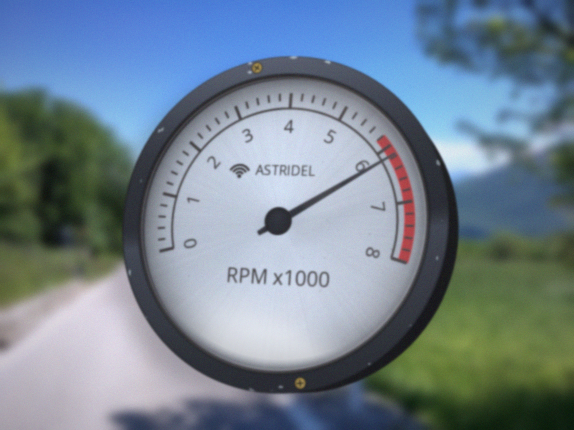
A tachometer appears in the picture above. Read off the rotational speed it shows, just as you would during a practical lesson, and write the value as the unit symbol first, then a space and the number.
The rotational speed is rpm 6200
